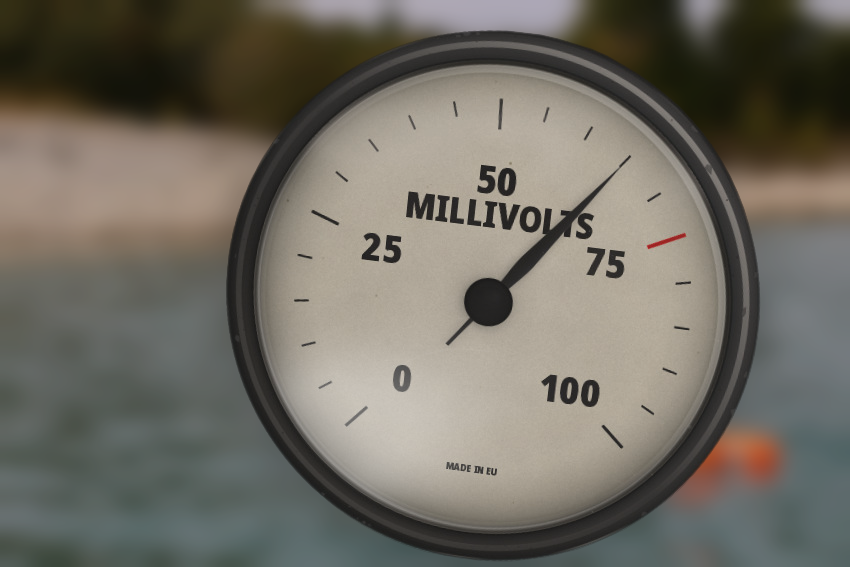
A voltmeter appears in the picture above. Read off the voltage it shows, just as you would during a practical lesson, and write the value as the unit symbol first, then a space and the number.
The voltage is mV 65
